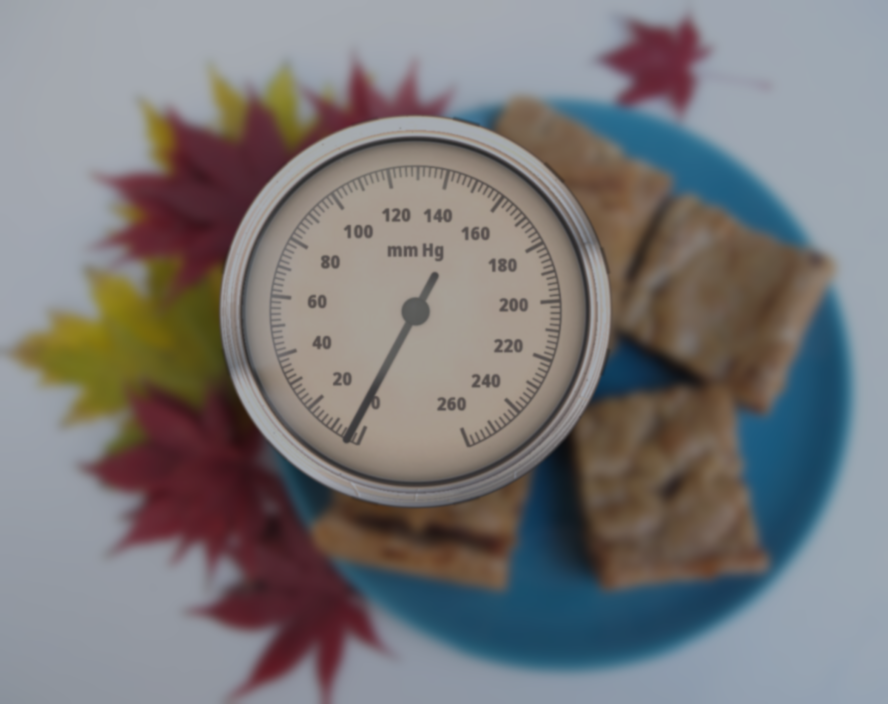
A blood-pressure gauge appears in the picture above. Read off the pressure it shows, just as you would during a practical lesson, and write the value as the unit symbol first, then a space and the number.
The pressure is mmHg 4
